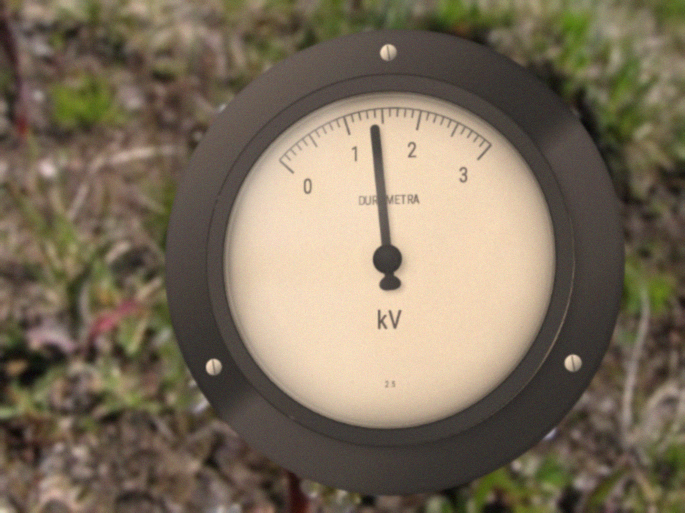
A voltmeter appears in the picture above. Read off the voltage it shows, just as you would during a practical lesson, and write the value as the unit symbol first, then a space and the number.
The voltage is kV 1.4
